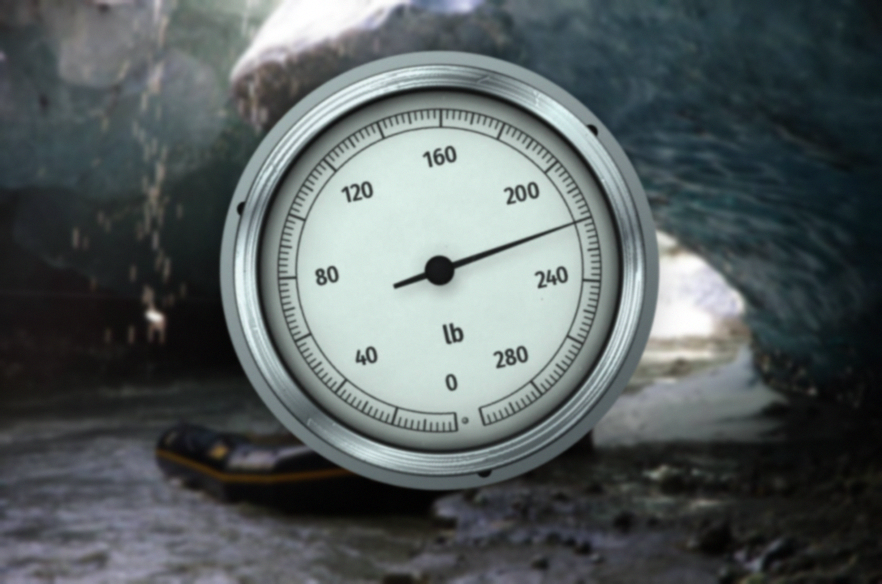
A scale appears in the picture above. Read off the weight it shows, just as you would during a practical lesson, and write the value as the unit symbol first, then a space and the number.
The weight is lb 220
